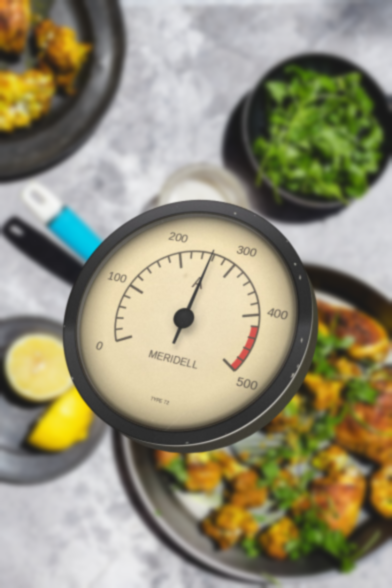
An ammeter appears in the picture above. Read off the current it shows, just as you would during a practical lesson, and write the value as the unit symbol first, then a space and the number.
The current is A 260
